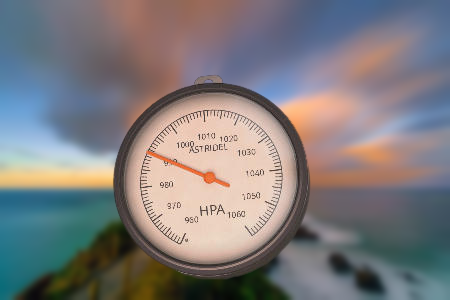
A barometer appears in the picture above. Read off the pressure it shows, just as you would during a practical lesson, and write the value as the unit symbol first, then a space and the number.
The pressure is hPa 990
